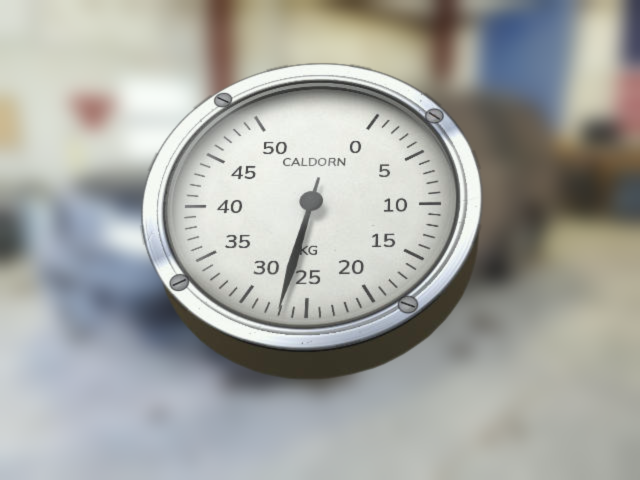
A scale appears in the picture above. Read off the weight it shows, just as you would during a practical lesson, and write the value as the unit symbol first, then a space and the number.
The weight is kg 27
